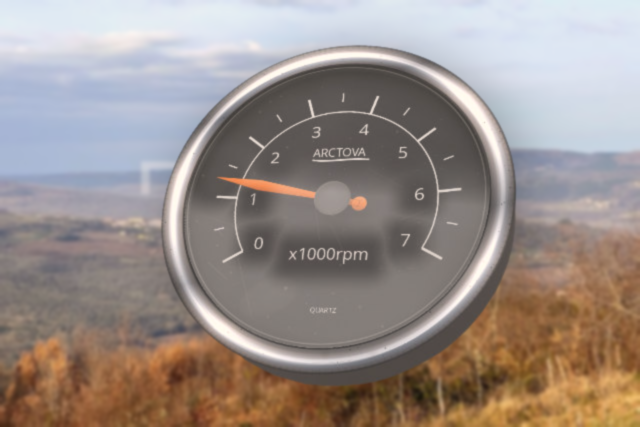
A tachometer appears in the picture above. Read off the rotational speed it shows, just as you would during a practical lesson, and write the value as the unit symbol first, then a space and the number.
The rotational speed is rpm 1250
